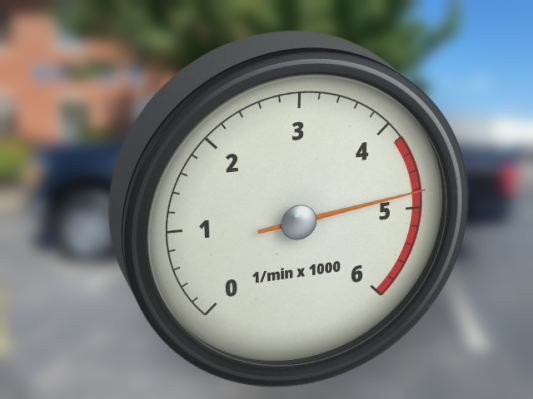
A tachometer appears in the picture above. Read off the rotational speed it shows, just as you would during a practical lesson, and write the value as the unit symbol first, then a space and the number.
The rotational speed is rpm 4800
